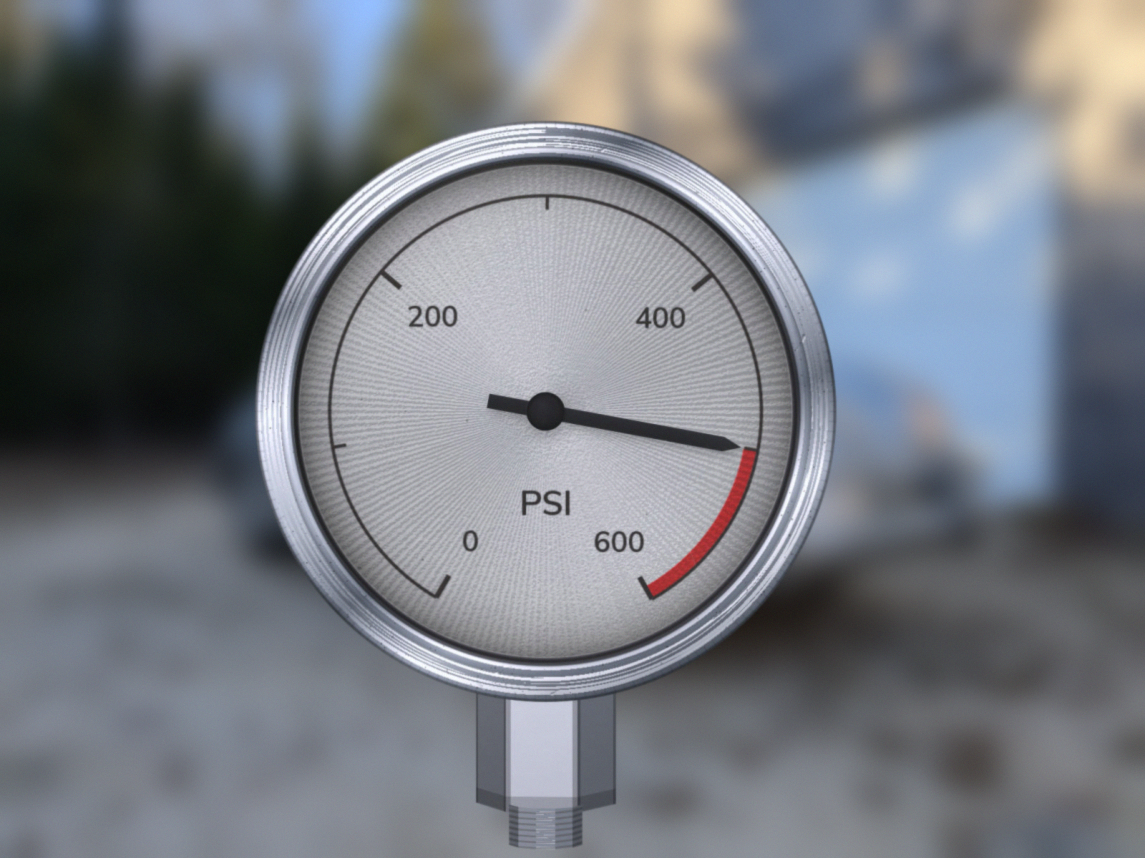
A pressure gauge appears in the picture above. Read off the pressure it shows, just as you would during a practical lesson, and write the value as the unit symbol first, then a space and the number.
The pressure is psi 500
